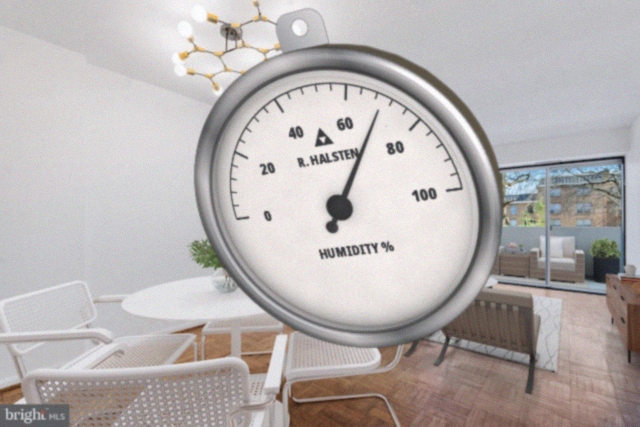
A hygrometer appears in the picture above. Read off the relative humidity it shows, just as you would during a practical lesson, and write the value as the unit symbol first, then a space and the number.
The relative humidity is % 70
